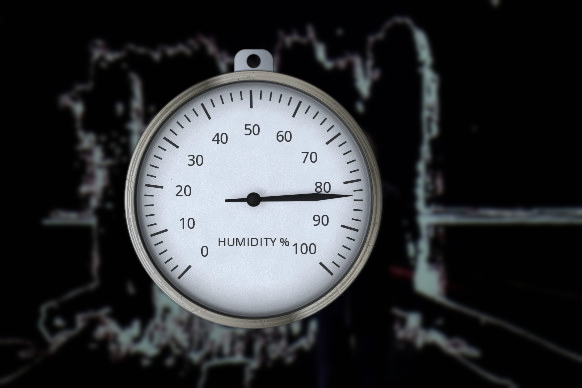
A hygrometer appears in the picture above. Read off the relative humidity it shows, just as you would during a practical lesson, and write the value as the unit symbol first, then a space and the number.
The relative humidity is % 83
